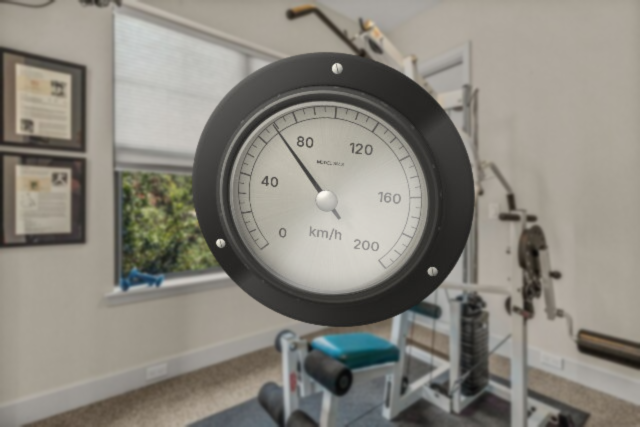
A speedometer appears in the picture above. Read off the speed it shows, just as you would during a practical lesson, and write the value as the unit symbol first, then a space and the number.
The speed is km/h 70
